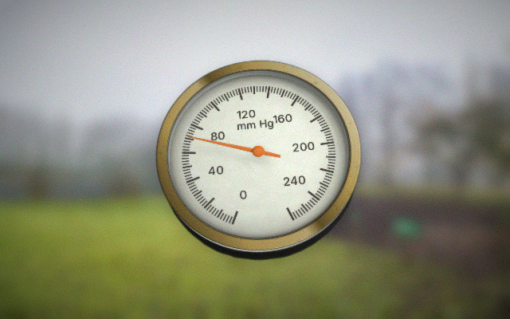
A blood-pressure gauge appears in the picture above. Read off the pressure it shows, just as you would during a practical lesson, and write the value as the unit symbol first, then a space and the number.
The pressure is mmHg 70
